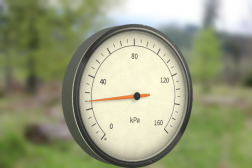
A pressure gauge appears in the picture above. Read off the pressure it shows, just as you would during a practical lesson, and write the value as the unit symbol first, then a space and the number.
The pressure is kPa 25
